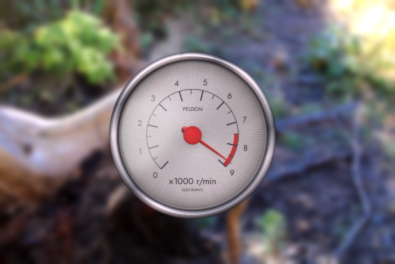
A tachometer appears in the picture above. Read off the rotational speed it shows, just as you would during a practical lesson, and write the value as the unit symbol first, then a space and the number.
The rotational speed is rpm 8750
